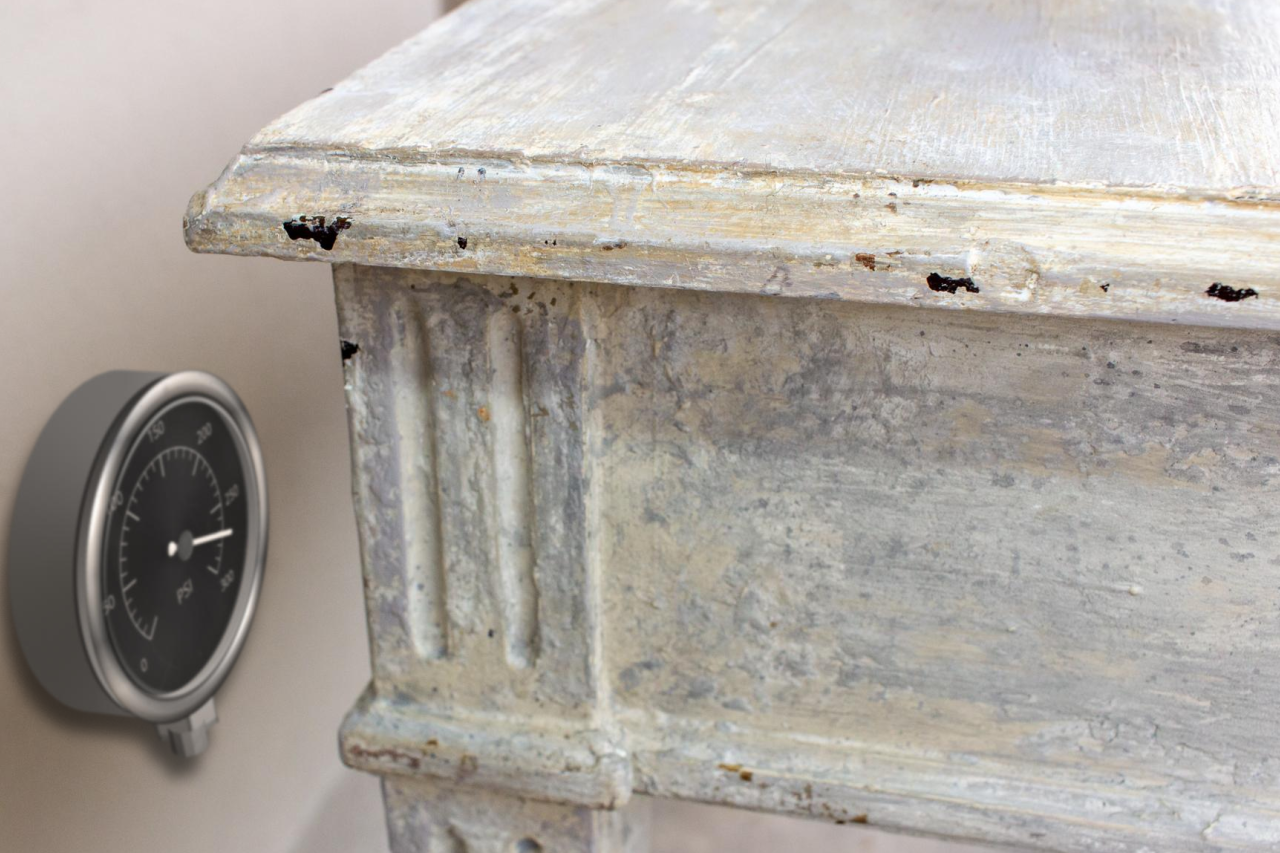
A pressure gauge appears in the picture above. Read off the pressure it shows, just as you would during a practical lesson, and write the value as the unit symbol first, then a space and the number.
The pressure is psi 270
